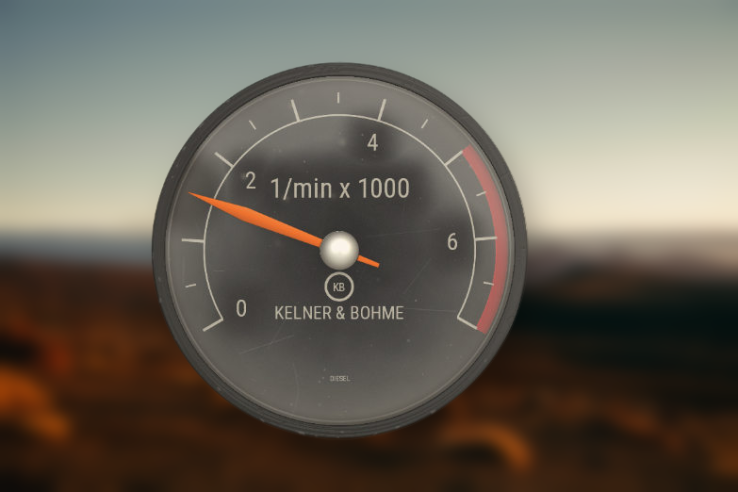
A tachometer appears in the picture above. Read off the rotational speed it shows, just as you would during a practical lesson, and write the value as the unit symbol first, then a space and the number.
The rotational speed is rpm 1500
